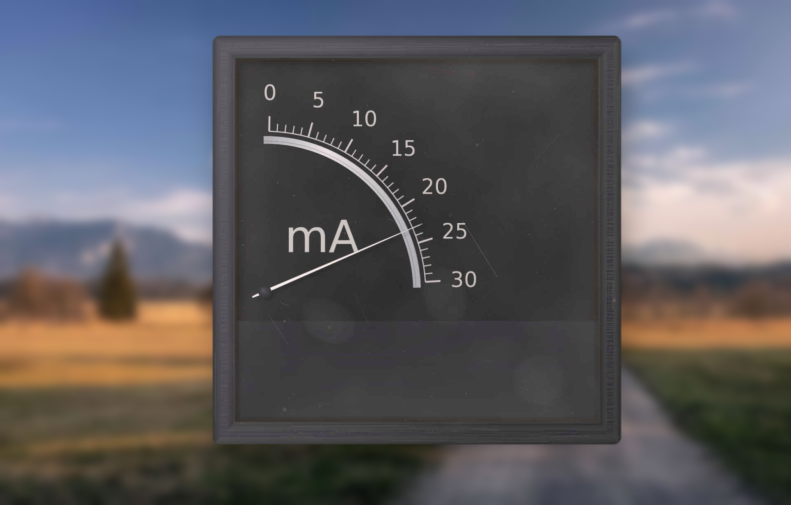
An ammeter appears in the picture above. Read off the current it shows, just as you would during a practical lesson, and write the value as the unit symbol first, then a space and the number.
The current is mA 23
